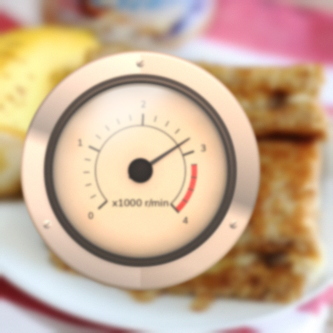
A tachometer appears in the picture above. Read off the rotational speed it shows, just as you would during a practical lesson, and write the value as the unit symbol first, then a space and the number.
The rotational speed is rpm 2800
